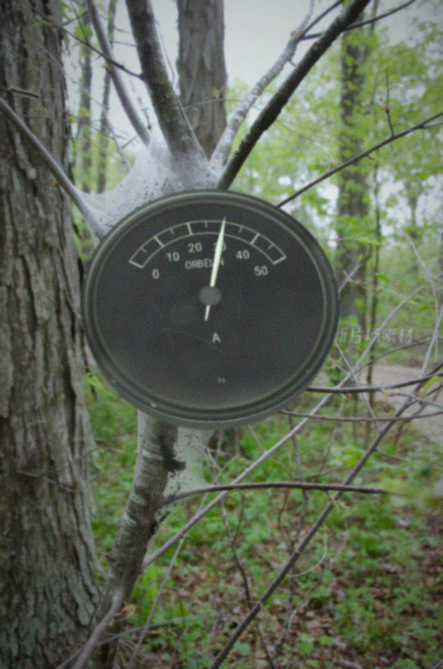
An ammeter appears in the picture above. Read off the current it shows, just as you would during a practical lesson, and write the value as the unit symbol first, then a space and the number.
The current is A 30
